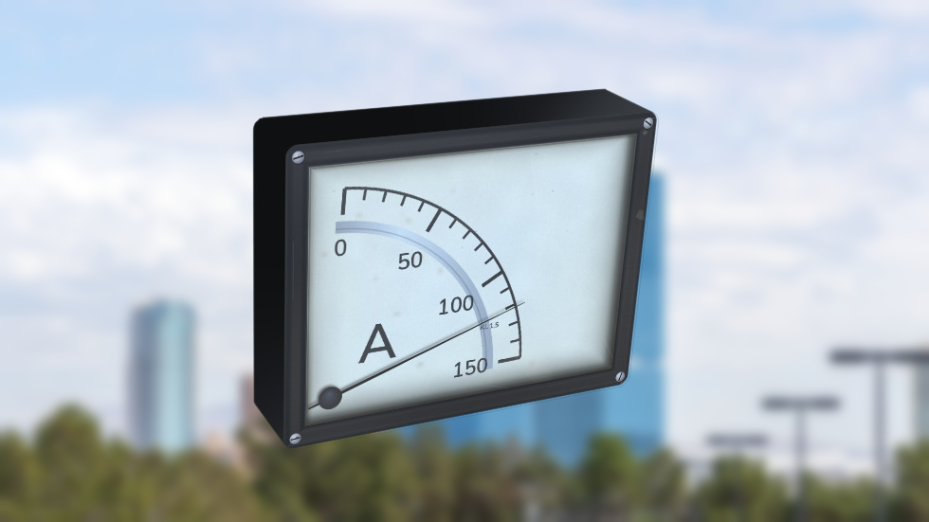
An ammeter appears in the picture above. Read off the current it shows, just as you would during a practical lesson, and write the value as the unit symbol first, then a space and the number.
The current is A 120
